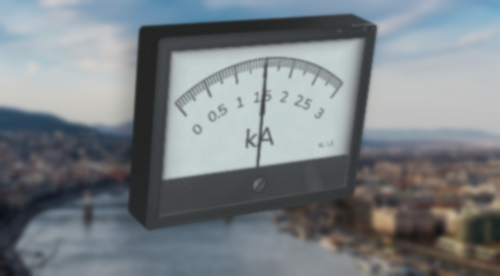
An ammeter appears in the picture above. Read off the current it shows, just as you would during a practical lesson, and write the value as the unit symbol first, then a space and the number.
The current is kA 1.5
